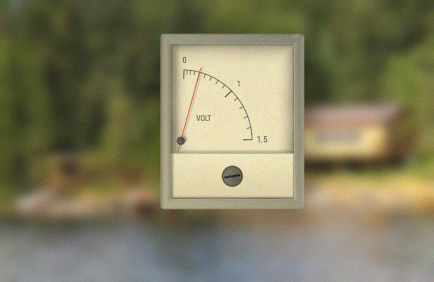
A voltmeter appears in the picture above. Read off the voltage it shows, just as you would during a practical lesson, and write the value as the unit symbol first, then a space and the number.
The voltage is V 0.5
